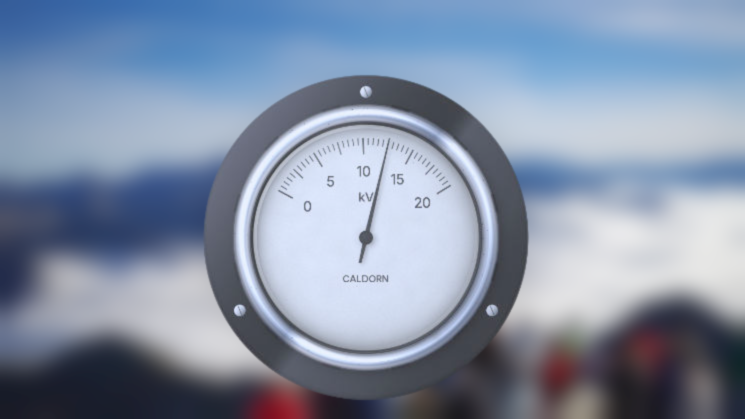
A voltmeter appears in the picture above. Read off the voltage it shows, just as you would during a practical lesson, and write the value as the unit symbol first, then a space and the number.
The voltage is kV 12.5
